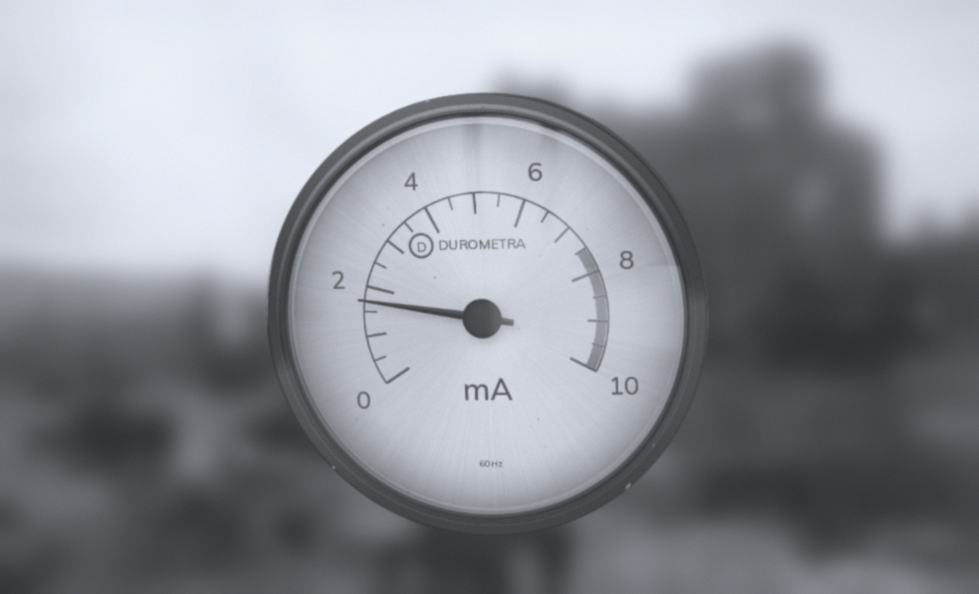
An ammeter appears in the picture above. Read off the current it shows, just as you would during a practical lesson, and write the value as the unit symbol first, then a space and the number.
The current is mA 1.75
